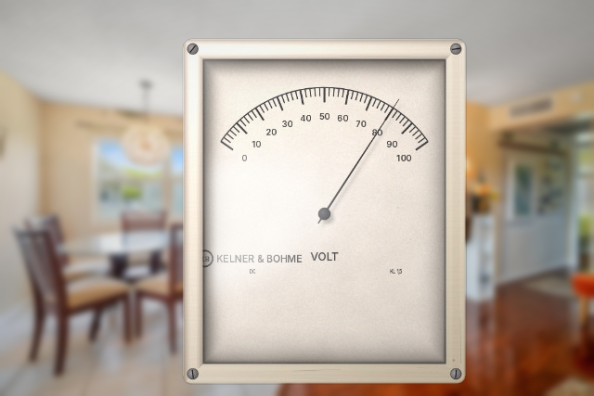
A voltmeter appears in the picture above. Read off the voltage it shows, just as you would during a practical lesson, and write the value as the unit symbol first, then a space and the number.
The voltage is V 80
